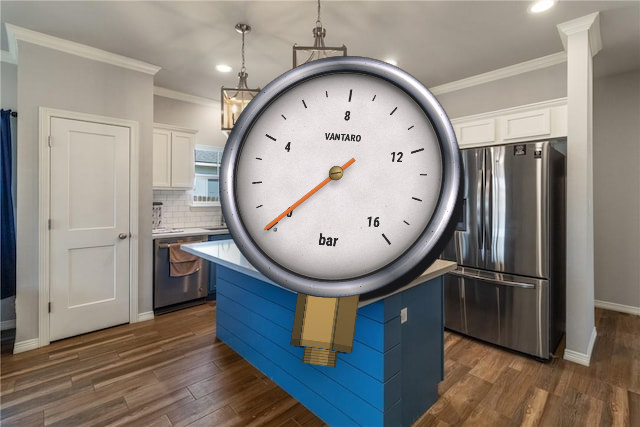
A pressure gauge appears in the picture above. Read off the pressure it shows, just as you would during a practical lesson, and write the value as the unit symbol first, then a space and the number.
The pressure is bar 0
